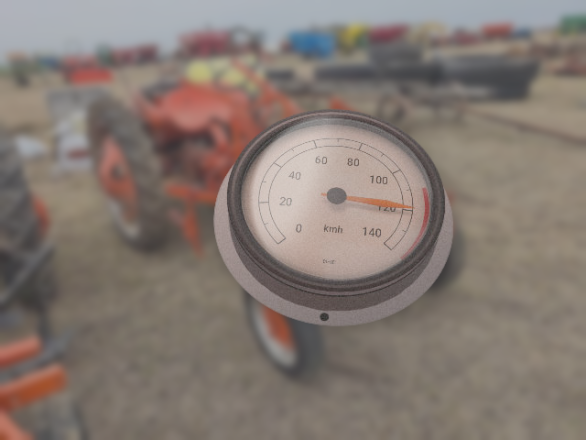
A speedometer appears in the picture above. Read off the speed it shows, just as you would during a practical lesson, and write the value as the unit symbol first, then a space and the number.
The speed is km/h 120
